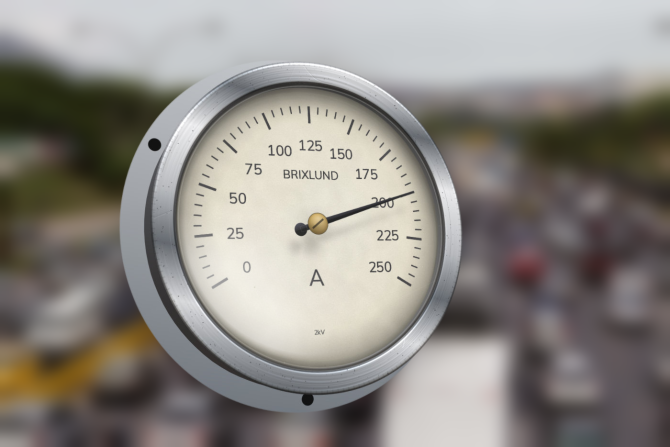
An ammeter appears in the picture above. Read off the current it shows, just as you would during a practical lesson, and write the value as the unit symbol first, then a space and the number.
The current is A 200
